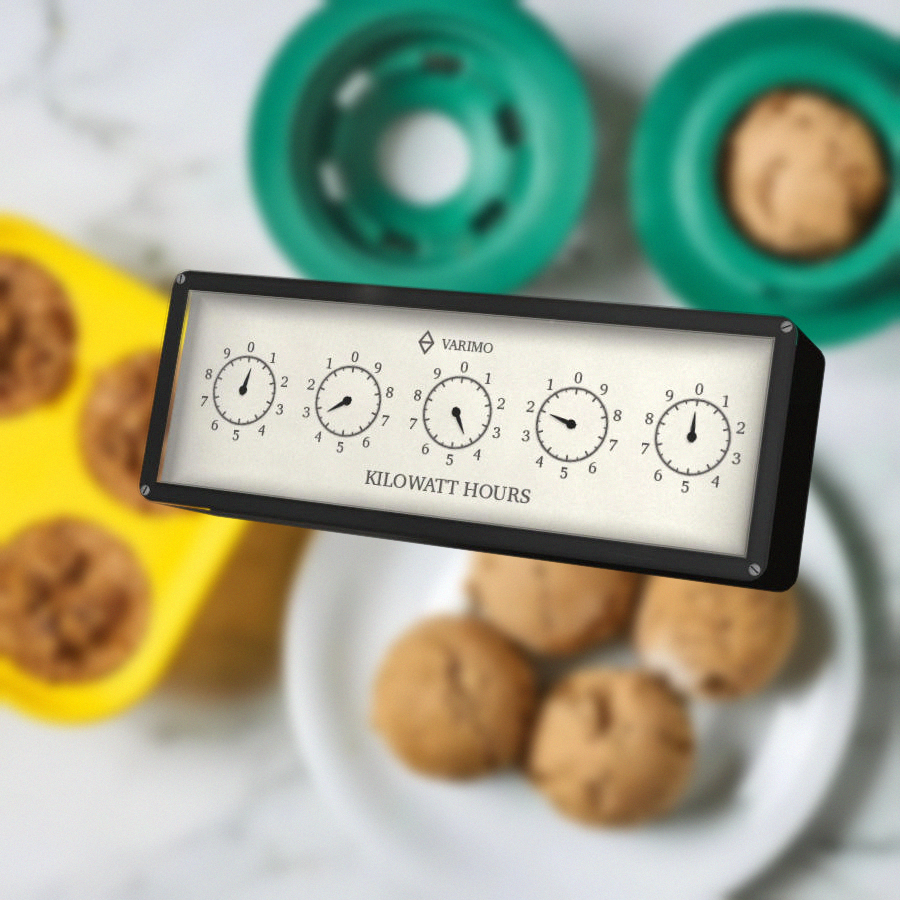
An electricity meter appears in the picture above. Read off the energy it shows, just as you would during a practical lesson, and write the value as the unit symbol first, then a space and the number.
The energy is kWh 3420
